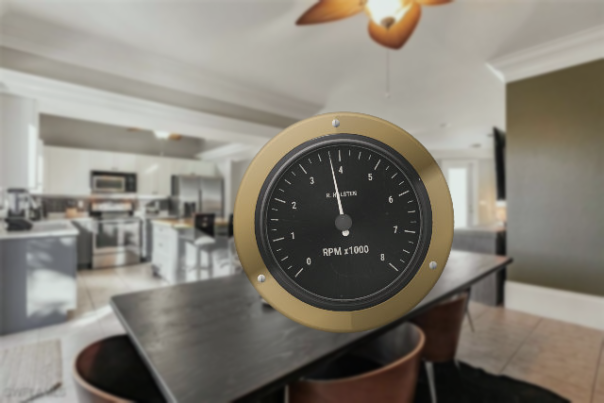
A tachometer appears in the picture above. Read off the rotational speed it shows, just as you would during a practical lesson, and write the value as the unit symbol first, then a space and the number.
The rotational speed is rpm 3750
